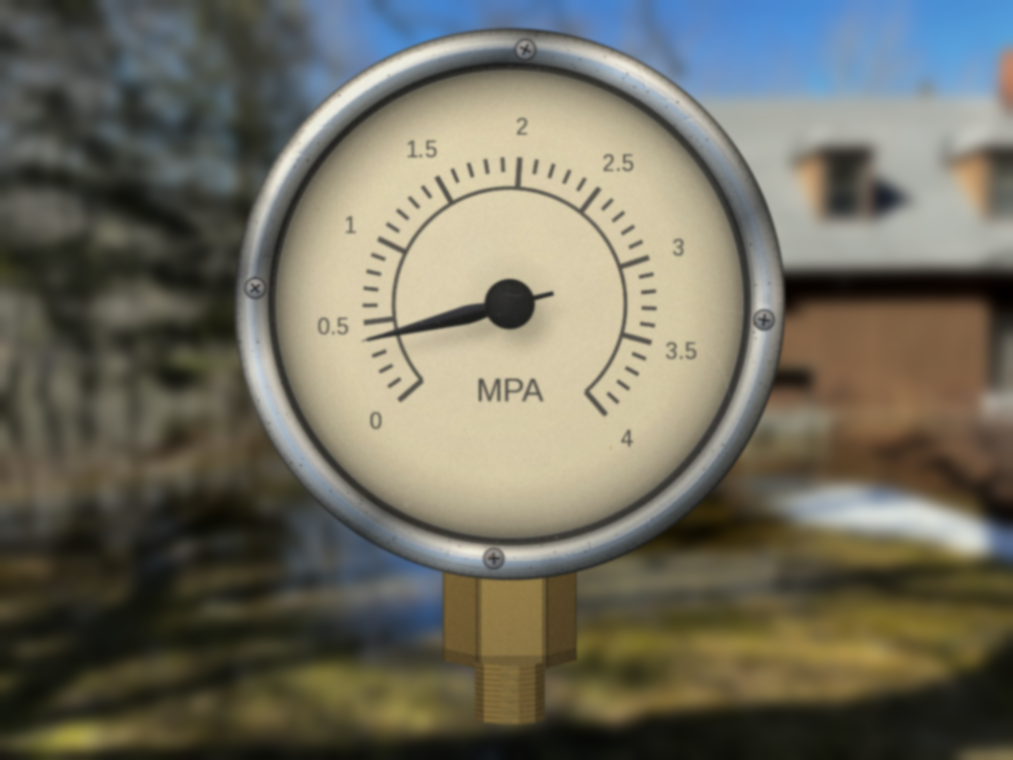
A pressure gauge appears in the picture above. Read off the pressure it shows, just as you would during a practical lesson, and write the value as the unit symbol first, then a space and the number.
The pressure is MPa 0.4
